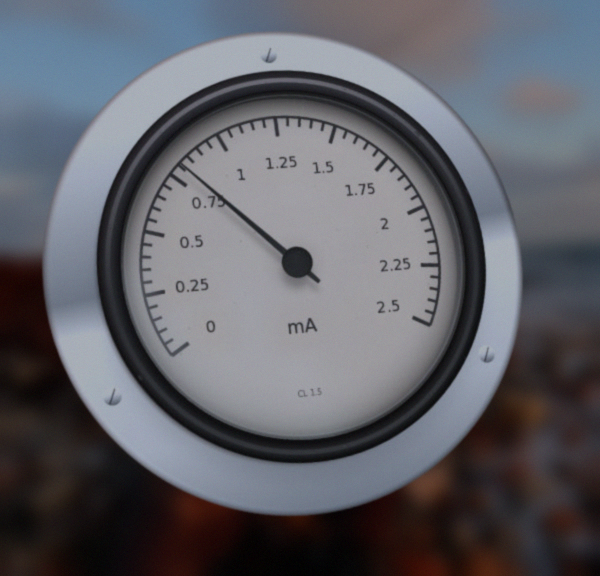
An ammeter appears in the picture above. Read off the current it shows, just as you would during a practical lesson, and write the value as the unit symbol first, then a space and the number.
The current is mA 0.8
